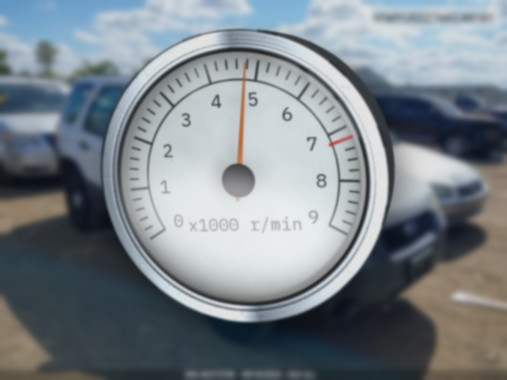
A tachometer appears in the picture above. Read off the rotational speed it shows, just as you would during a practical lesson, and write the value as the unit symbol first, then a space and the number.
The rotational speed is rpm 4800
